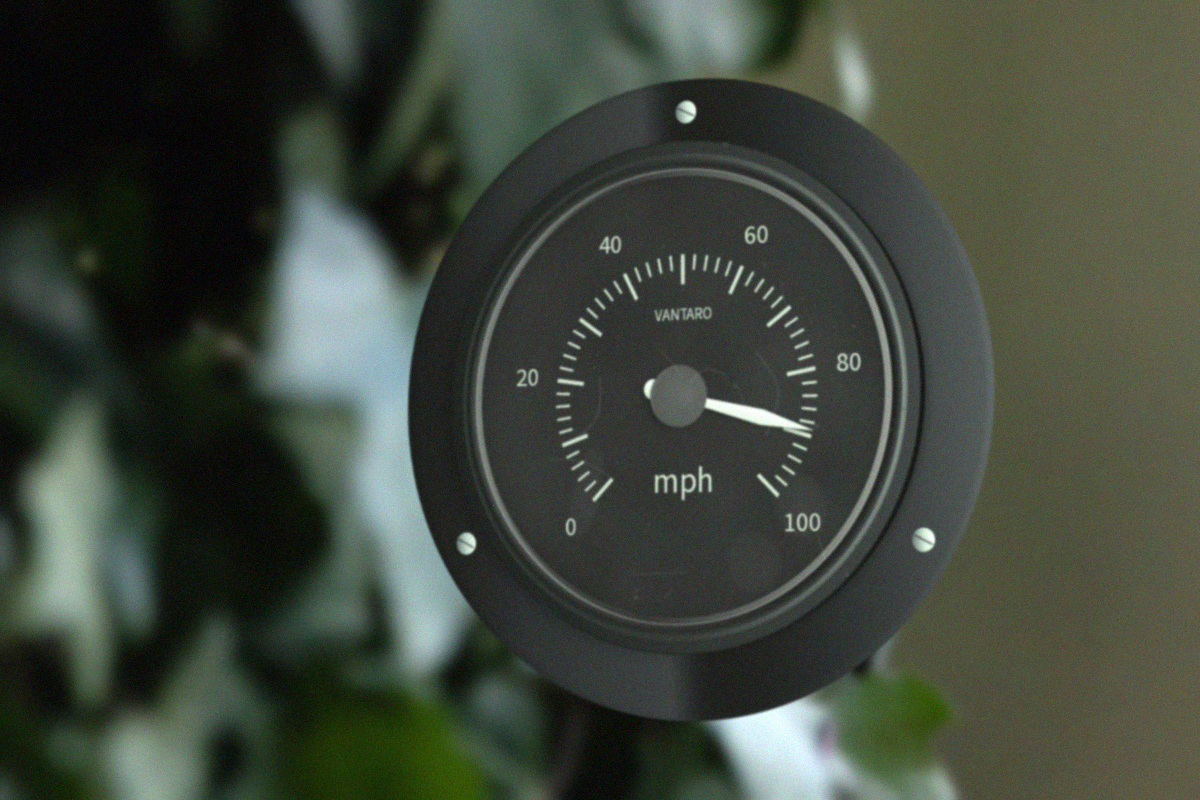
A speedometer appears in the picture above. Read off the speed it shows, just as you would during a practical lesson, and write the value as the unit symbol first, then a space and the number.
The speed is mph 89
